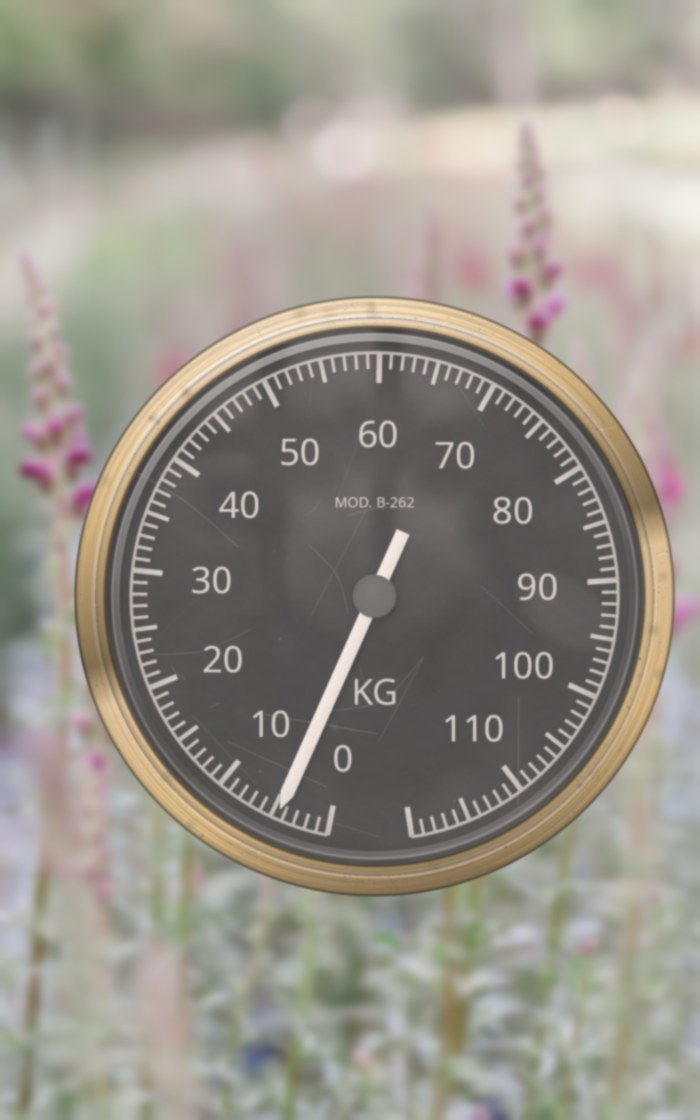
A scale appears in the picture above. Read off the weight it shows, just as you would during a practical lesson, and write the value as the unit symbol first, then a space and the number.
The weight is kg 4.5
